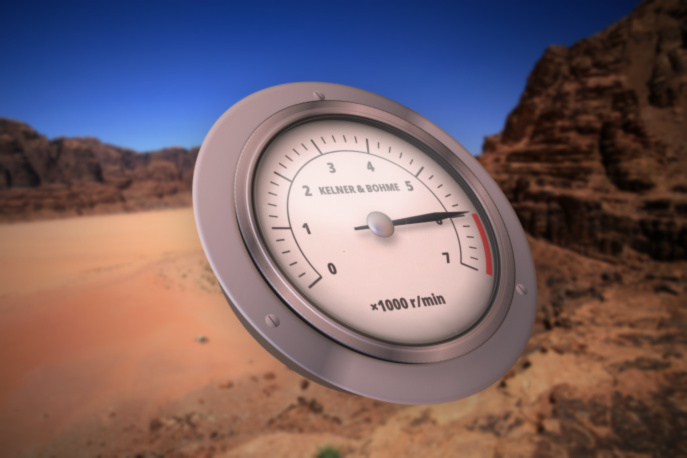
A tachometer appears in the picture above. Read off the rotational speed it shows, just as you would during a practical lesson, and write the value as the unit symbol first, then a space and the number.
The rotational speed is rpm 6000
